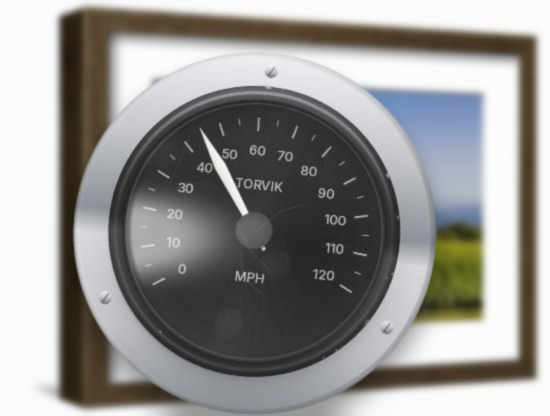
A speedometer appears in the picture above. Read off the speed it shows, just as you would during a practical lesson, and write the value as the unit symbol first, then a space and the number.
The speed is mph 45
